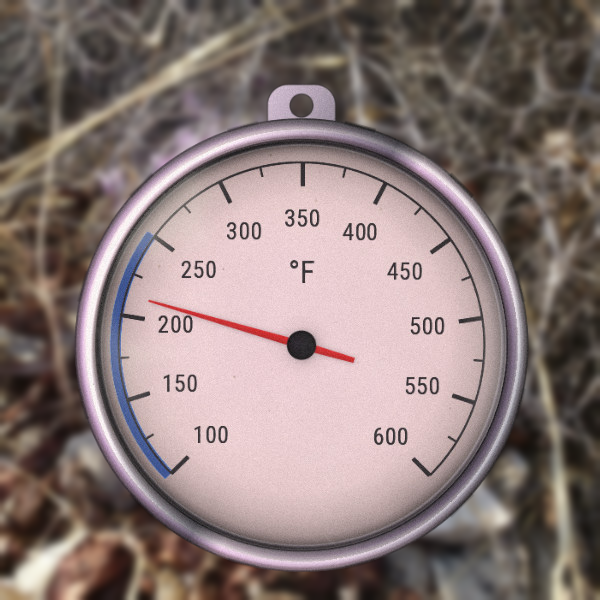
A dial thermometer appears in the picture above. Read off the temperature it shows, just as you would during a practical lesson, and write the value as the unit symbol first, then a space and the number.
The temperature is °F 212.5
